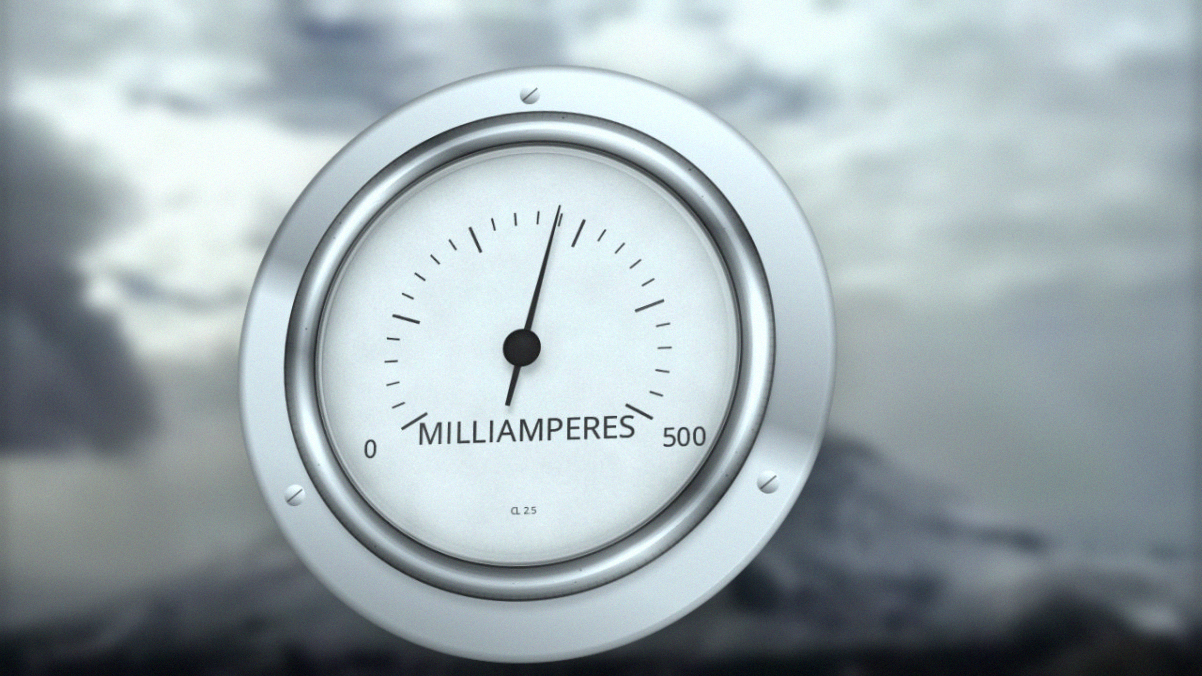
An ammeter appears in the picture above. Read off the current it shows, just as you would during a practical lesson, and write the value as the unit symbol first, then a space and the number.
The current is mA 280
